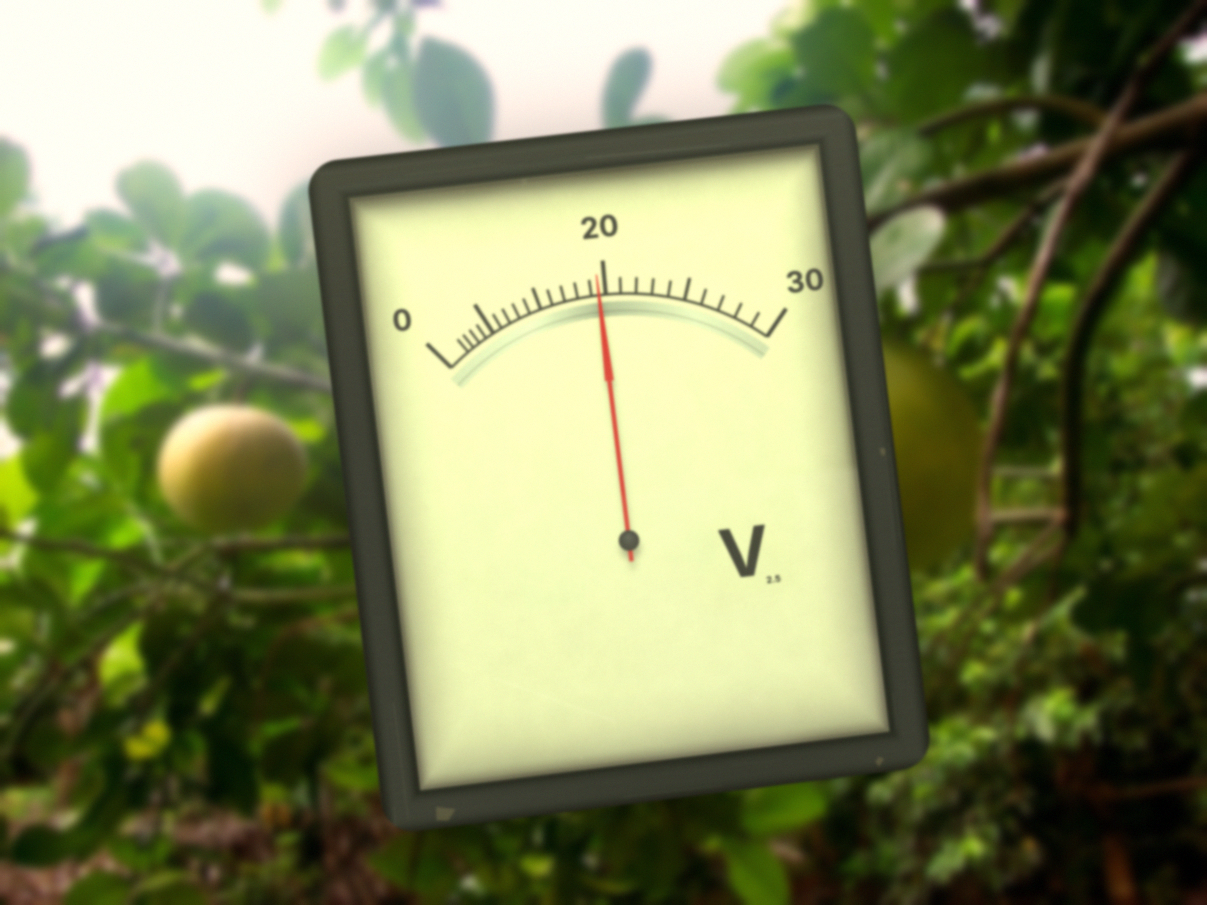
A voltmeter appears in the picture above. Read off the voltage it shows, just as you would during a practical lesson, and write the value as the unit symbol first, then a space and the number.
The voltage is V 19.5
